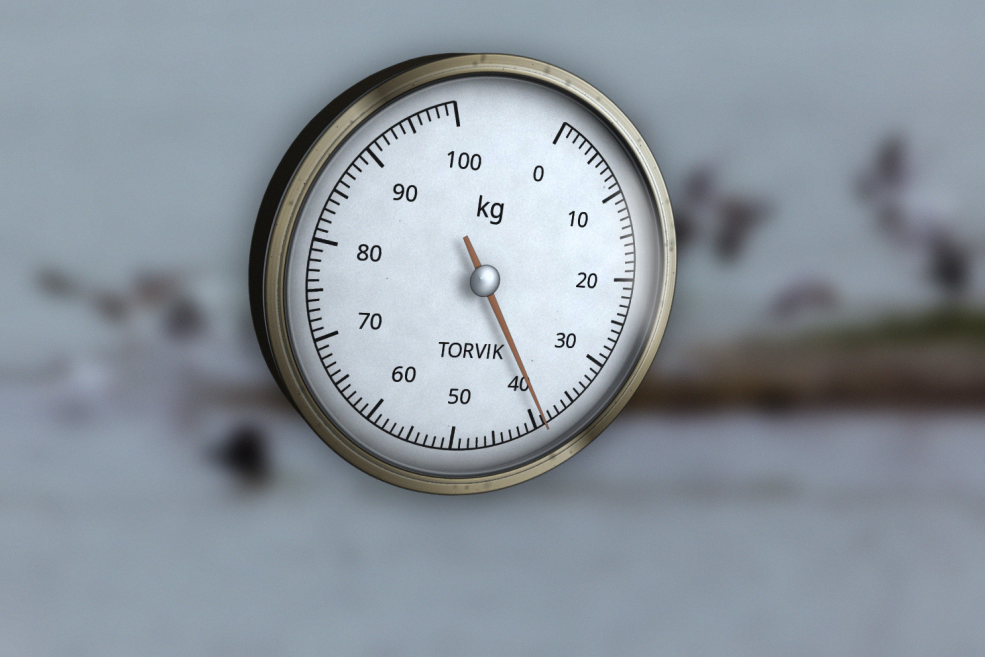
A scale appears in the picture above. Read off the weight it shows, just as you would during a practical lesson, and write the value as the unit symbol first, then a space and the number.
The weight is kg 39
